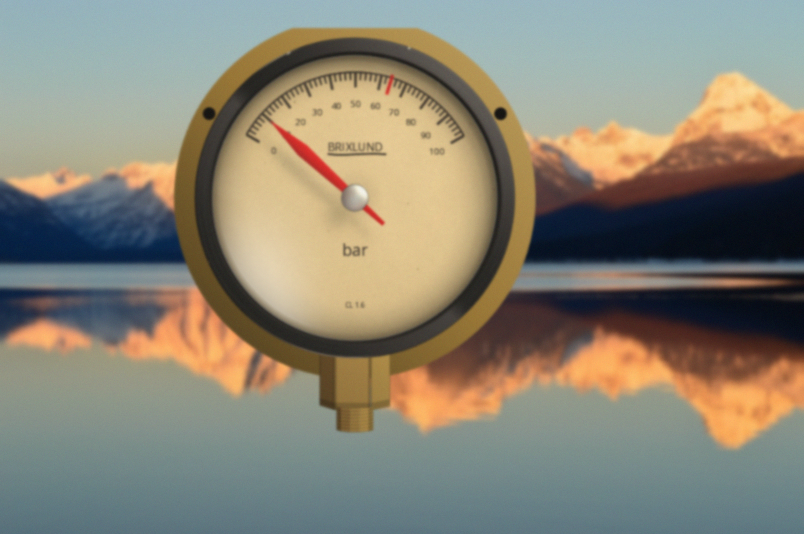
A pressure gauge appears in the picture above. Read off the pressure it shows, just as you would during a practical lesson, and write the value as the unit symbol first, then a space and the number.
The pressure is bar 10
